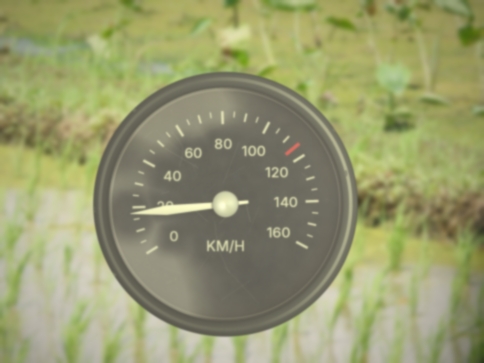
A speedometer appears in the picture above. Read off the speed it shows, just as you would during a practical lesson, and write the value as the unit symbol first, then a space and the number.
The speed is km/h 17.5
